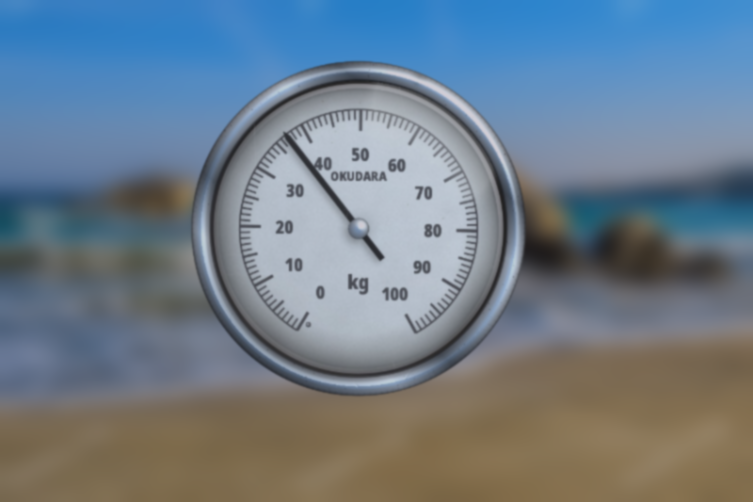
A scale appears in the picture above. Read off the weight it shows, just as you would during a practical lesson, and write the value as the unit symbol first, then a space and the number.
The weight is kg 37
